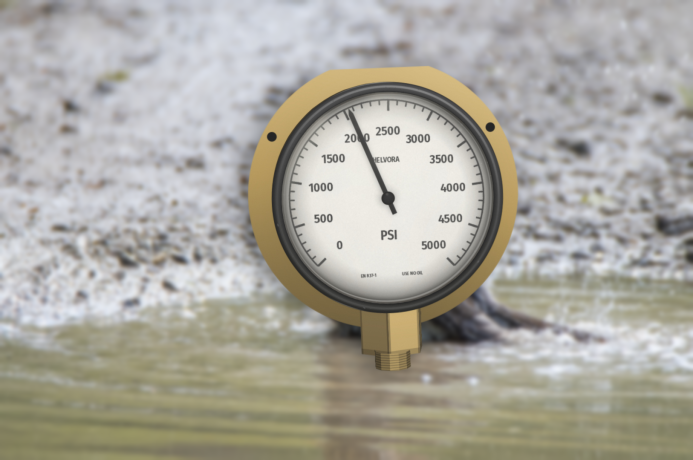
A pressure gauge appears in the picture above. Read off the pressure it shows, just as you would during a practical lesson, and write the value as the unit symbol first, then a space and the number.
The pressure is psi 2050
